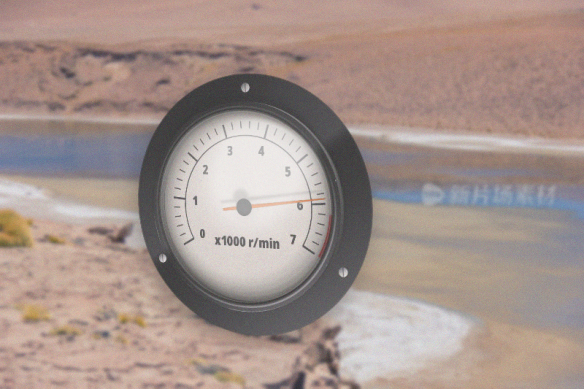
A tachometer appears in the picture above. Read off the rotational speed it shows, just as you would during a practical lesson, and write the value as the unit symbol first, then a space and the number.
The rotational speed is rpm 5900
